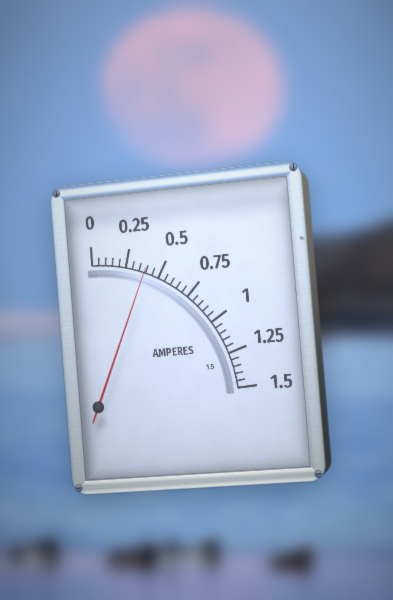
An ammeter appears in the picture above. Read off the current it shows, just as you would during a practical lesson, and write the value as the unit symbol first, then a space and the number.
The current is A 0.4
